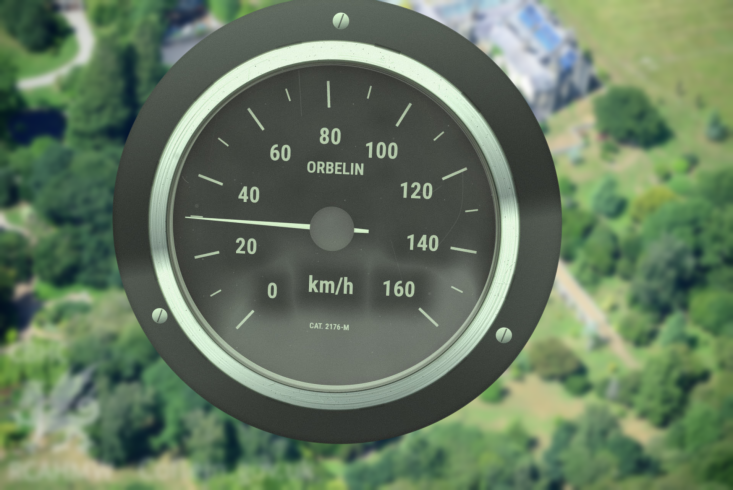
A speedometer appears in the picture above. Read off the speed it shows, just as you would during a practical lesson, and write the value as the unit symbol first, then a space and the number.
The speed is km/h 30
